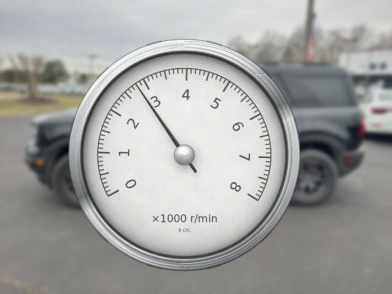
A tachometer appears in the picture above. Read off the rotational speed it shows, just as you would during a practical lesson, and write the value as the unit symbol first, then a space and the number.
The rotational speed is rpm 2800
